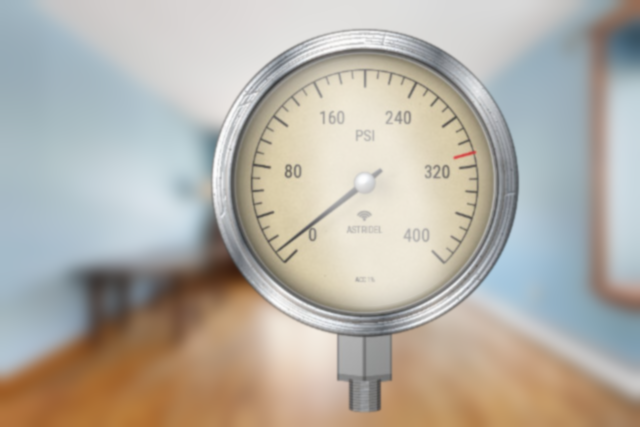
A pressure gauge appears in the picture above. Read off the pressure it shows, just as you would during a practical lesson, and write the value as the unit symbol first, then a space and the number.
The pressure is psi 10
